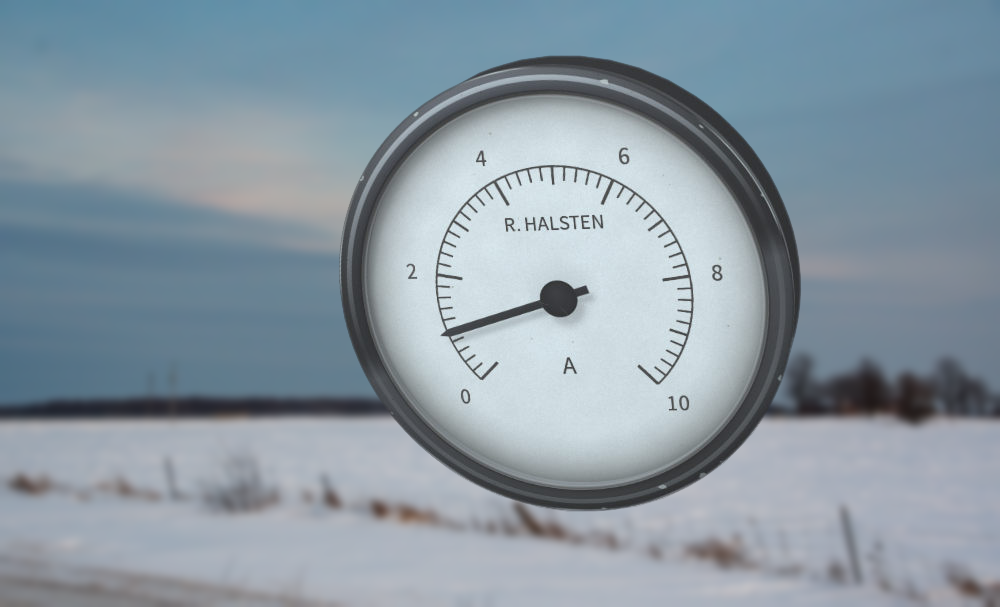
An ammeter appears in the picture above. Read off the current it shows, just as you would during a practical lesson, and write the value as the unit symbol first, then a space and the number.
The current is A 1
